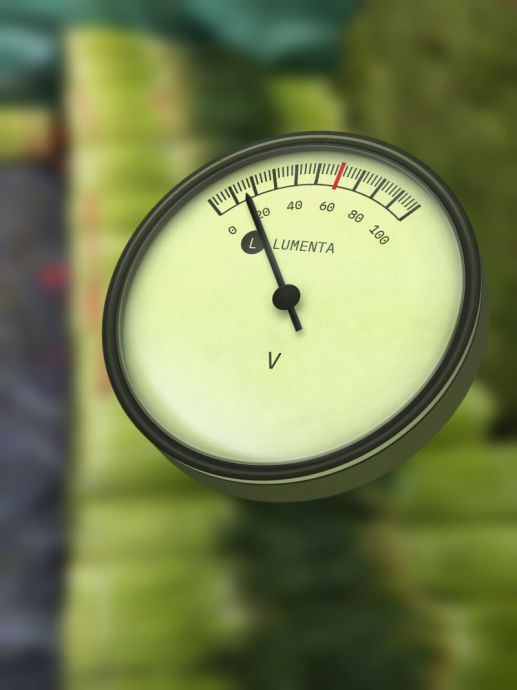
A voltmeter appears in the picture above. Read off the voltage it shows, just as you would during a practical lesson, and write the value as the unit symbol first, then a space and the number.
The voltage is V 16
